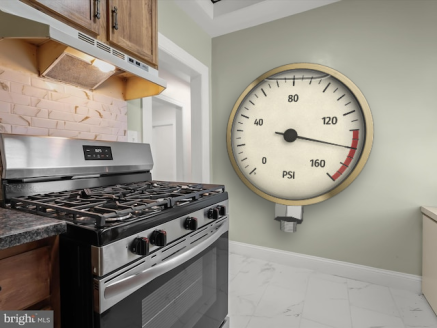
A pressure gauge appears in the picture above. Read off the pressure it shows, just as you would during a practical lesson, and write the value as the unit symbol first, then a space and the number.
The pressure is psi 140
